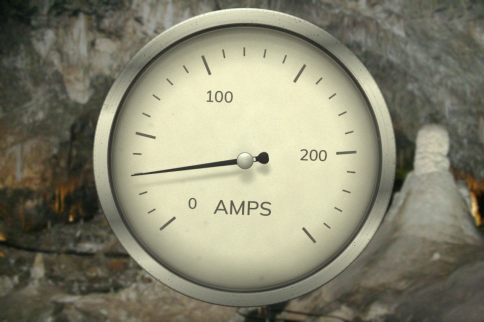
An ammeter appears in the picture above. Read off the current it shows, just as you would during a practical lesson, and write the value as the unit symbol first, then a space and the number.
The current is A 30
